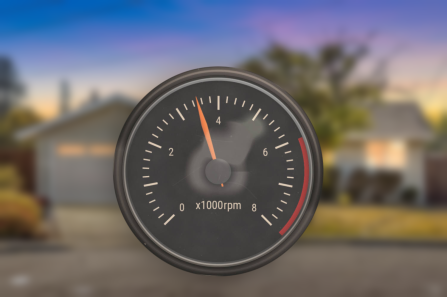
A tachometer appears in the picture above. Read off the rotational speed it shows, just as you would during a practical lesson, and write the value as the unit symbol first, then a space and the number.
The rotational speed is rpm 3500
